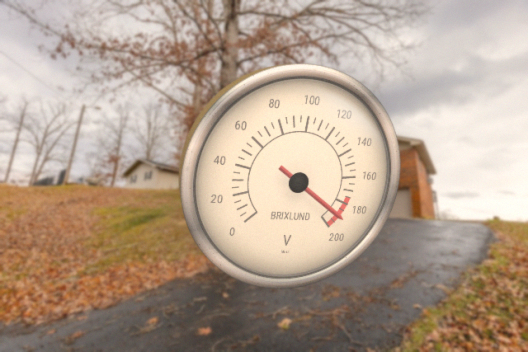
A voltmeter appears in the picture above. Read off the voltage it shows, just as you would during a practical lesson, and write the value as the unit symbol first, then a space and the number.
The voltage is V 190
